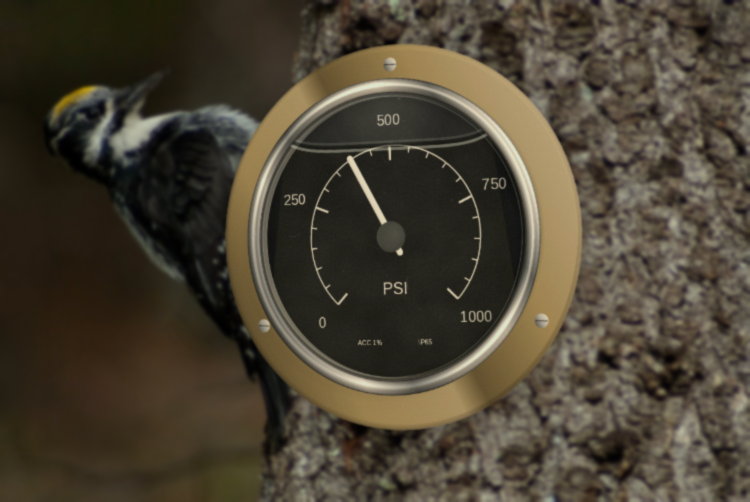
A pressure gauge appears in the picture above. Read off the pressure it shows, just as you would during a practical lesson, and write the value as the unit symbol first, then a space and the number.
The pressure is psi 400
